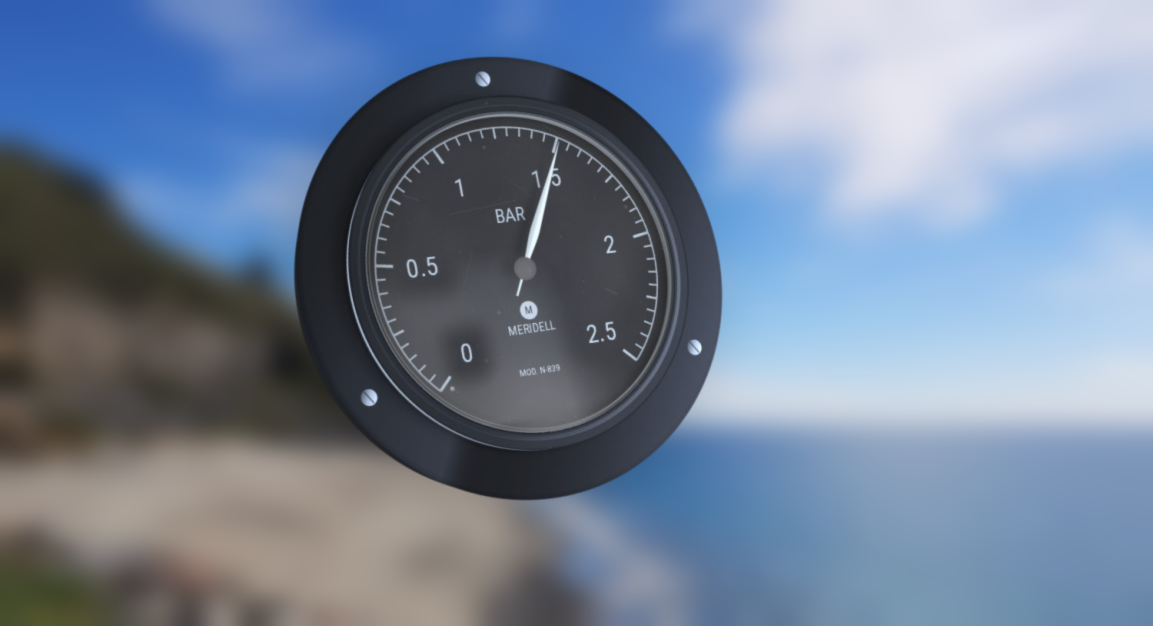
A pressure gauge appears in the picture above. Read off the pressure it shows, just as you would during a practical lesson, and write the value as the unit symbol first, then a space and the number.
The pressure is bar 1.5
